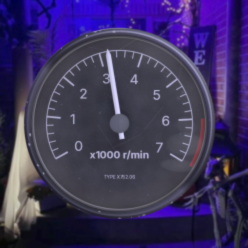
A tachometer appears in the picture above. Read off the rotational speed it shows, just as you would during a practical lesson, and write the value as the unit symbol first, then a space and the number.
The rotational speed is rpm 3200
